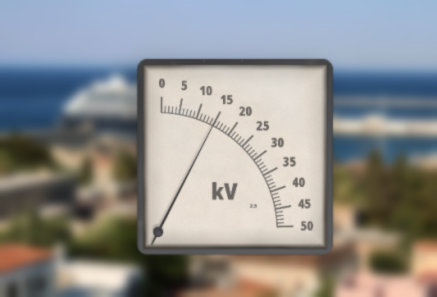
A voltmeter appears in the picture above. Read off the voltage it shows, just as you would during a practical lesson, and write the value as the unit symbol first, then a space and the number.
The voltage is kV 15
